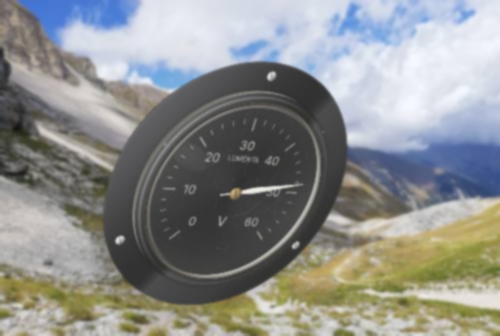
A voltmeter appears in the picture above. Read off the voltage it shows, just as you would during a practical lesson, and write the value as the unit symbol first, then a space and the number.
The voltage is V 48
